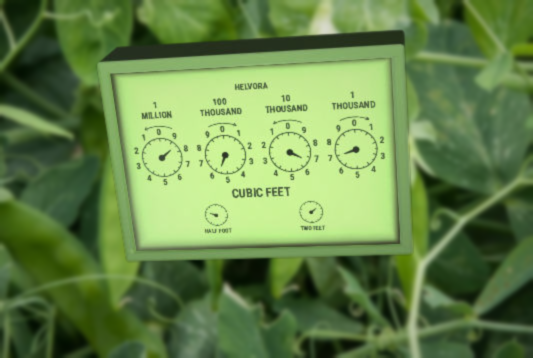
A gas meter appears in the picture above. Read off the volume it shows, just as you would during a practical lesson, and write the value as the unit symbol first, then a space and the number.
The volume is ft³ 856700
